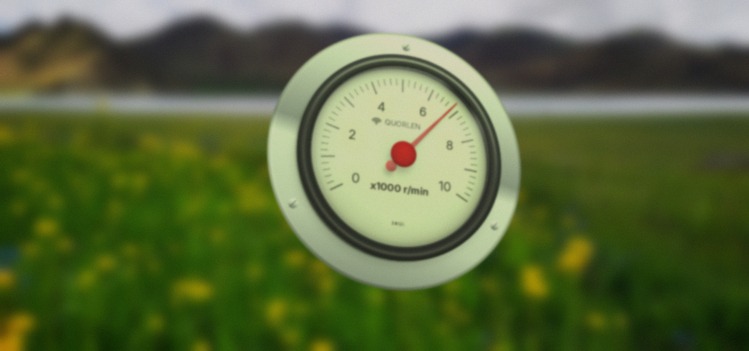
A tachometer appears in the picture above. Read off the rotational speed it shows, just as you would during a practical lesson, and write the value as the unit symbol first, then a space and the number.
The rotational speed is rpm 6800
